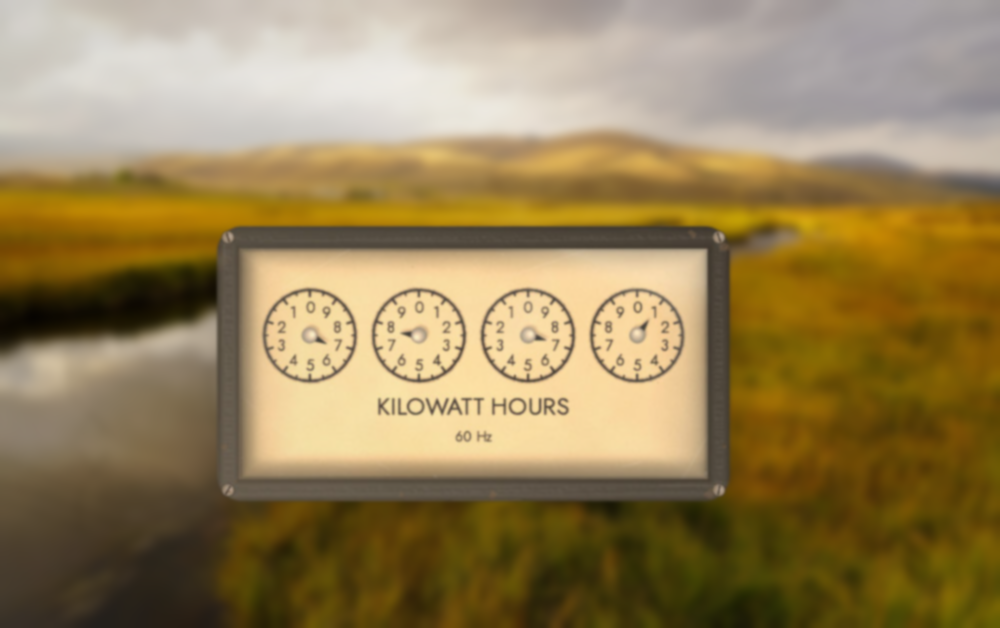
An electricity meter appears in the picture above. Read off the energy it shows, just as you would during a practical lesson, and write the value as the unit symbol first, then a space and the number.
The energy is kWh 6771
